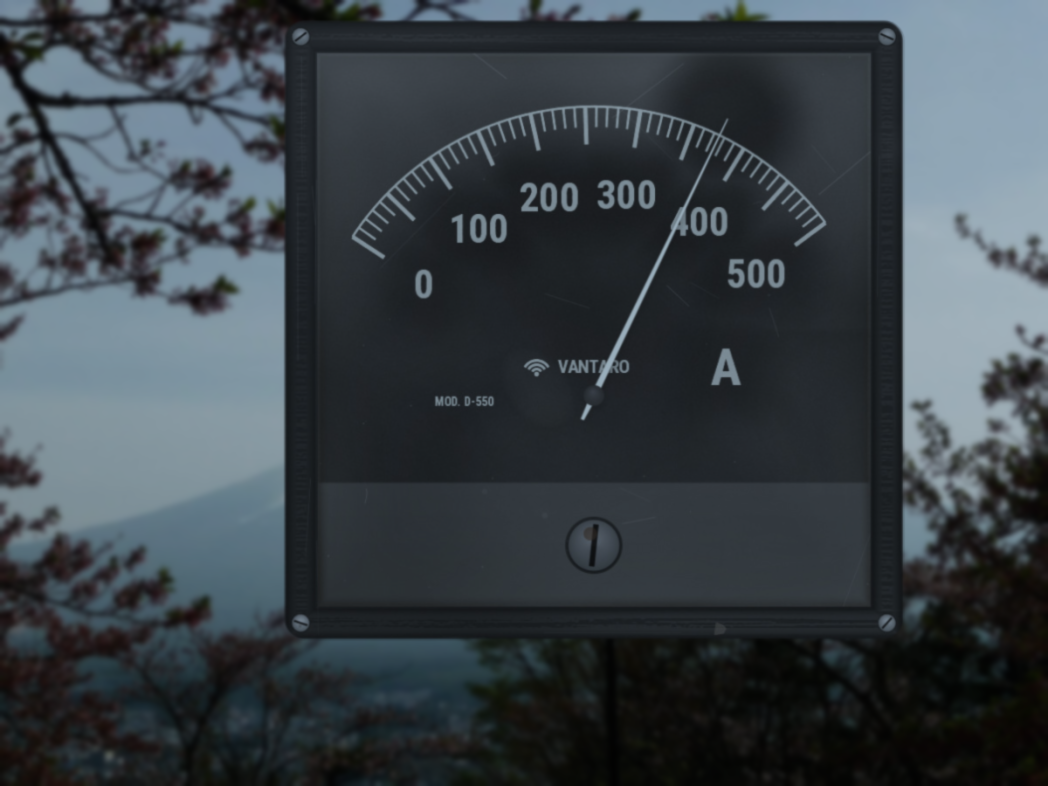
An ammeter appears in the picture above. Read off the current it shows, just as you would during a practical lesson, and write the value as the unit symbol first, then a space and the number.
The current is A 375
